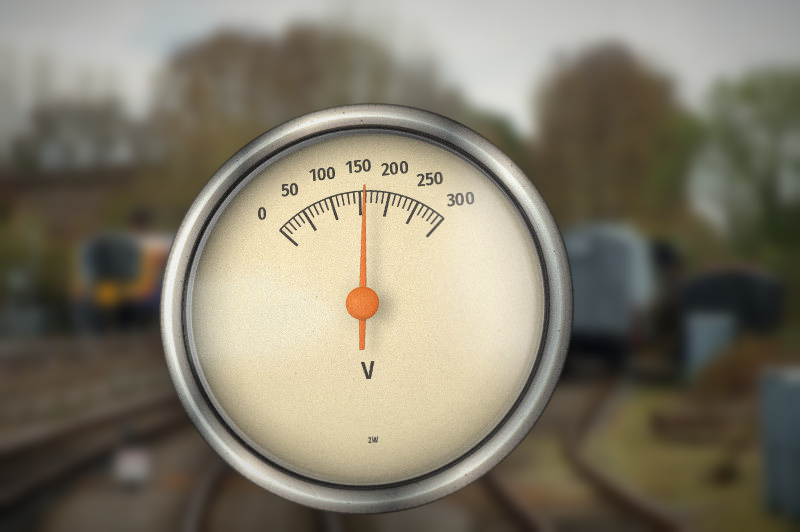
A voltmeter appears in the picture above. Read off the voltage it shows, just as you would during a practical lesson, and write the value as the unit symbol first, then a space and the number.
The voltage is V 160
